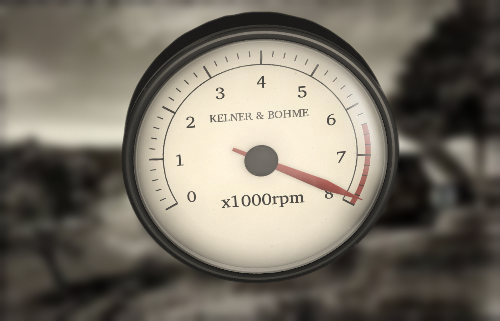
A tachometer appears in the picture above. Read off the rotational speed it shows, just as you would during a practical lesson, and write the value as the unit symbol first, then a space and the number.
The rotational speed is rpm 7800
